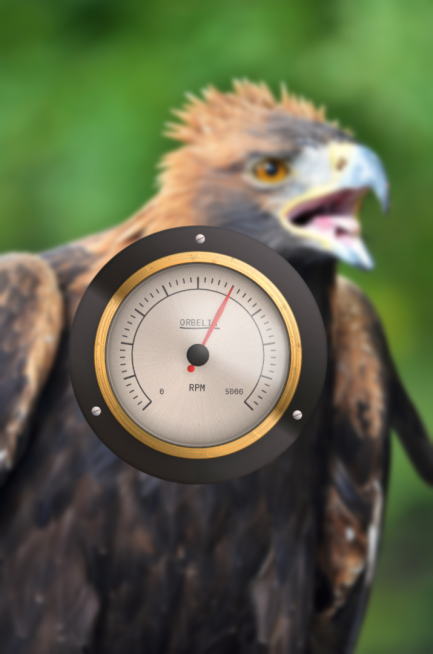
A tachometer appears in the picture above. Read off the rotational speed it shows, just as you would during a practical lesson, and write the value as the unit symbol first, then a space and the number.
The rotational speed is rpm 3000
